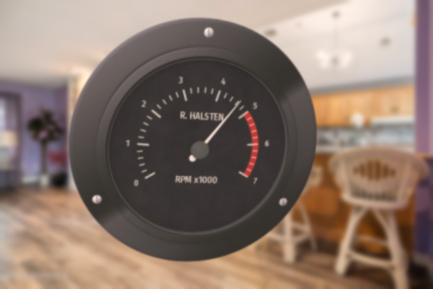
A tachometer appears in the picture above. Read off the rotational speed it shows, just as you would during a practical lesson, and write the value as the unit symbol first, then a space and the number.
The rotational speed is rpm 4600
